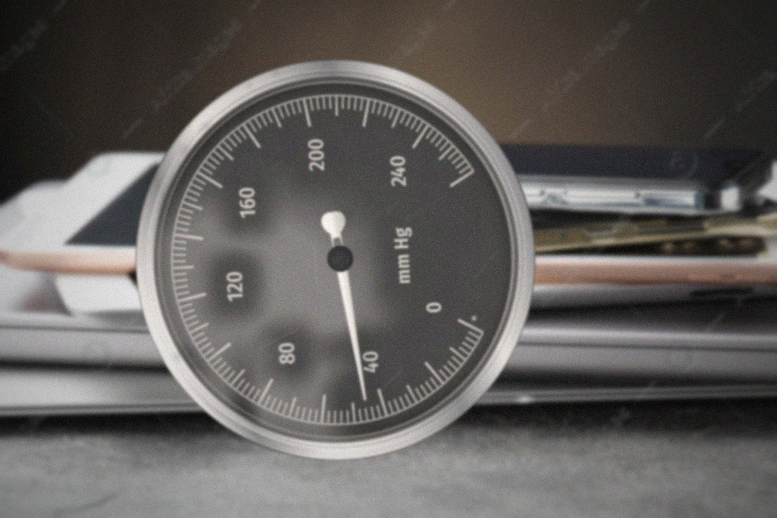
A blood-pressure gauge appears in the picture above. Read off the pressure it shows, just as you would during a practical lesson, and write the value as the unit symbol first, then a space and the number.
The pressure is mmHg 46
